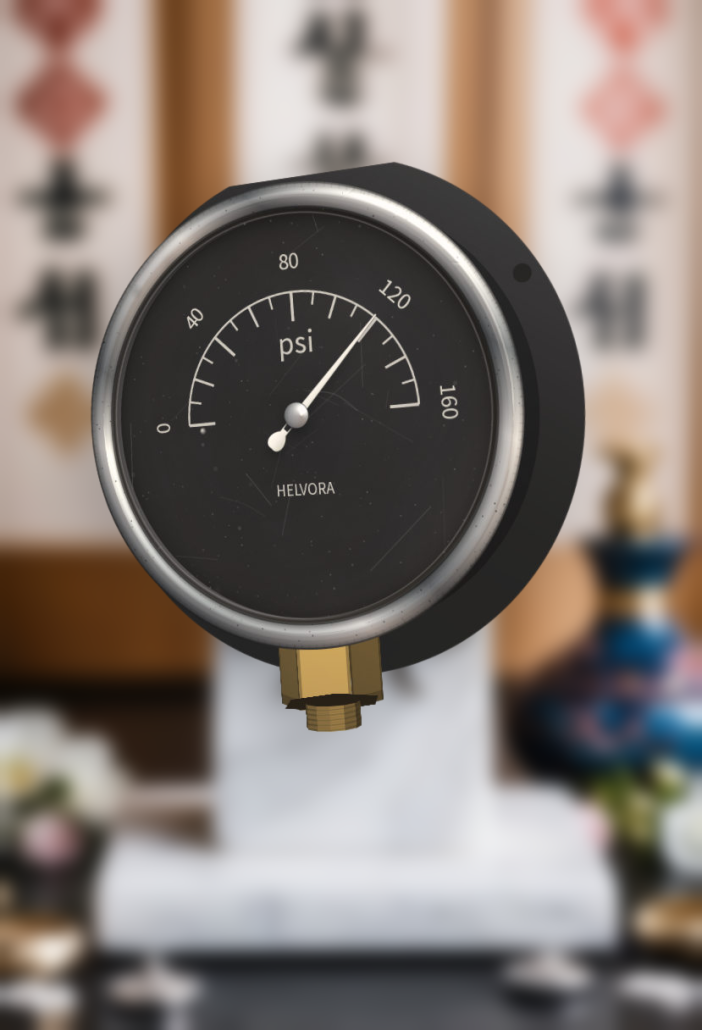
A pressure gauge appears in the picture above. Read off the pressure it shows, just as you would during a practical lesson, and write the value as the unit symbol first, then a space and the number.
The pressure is psi 120
